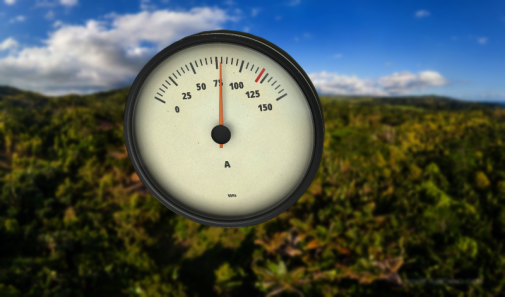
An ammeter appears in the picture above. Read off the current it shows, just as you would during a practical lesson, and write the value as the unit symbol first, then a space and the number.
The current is A 80
